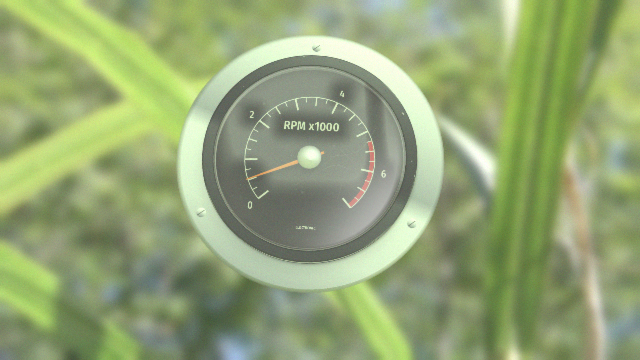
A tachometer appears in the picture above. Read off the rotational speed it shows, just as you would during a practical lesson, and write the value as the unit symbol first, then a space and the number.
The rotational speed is rpm 500
